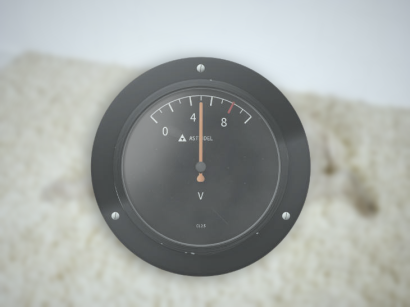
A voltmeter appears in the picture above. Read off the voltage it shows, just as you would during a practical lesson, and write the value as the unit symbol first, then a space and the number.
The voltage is V 5
